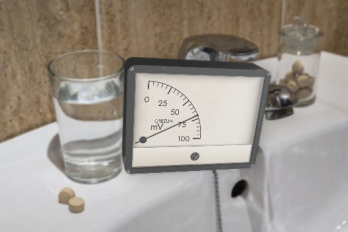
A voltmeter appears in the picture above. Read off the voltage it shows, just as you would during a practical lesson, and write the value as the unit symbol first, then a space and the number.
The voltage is mV 70
